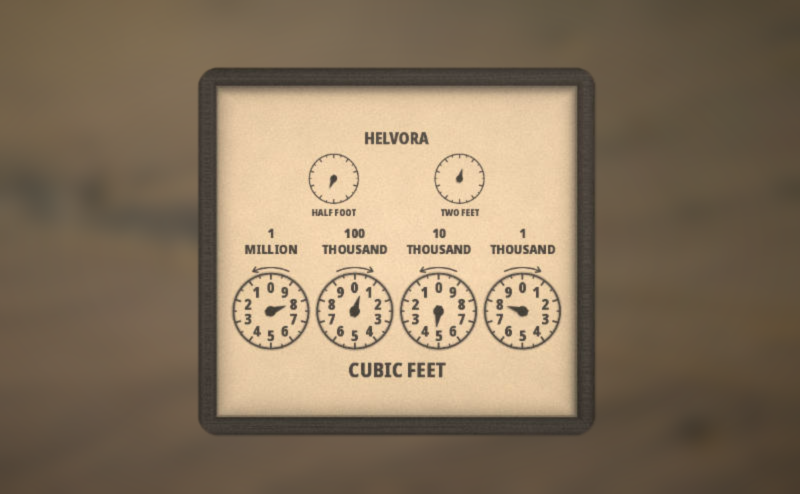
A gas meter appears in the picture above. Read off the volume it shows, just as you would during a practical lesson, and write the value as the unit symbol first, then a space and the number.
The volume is ft³ 804800
